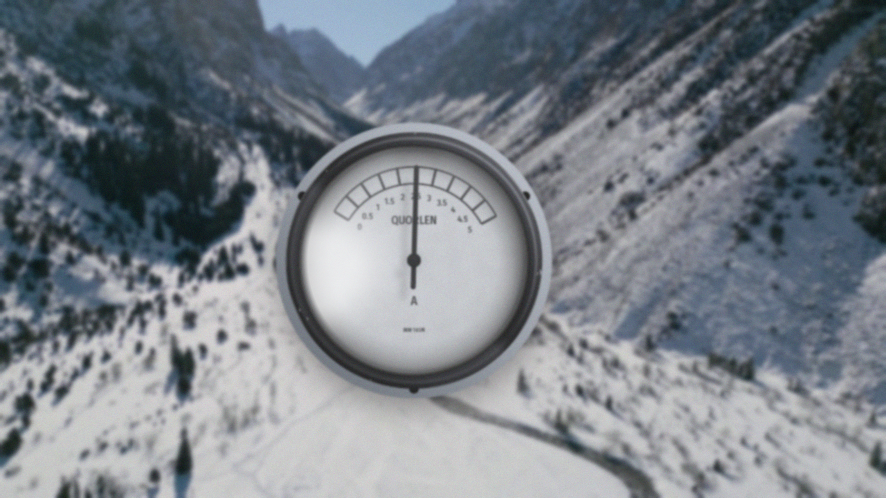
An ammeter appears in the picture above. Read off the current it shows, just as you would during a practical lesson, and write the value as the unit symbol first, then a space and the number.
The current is A 2.5
